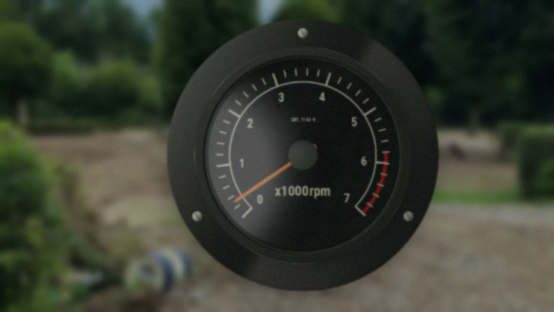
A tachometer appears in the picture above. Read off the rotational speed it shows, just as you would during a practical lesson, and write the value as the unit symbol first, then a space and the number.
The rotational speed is rpm 300
